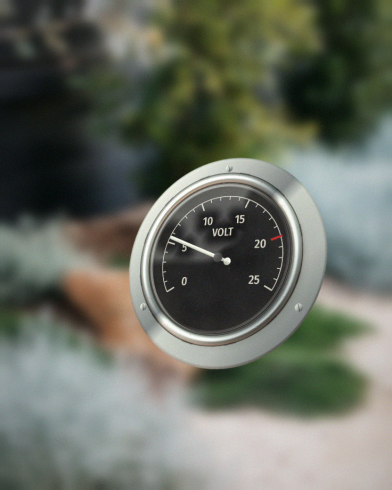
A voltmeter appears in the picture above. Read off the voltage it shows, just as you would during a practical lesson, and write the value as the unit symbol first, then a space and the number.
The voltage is V 5.5
